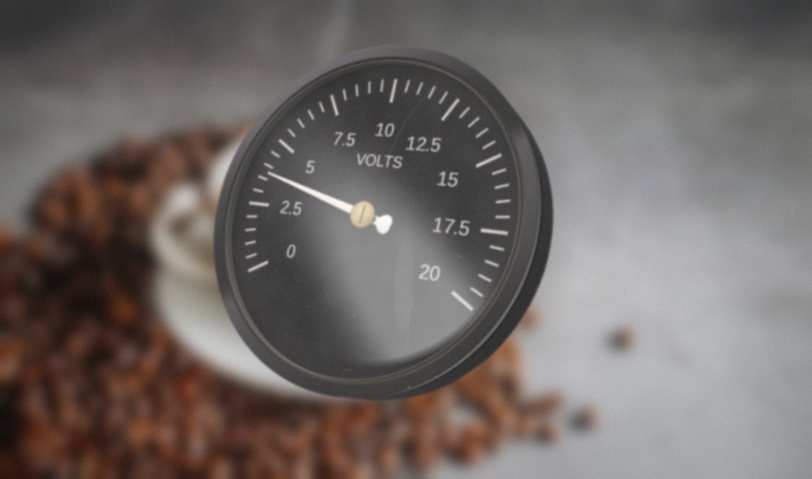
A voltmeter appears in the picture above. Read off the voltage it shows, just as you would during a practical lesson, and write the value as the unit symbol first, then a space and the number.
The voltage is V 3.75
